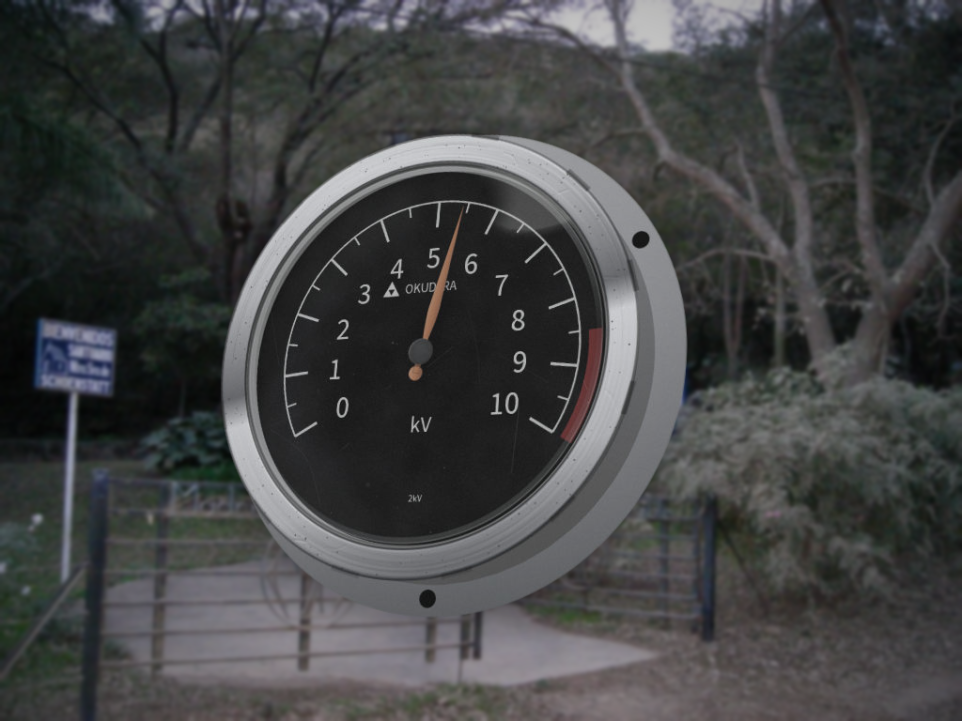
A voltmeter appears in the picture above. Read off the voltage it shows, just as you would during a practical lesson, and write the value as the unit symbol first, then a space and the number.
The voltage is kV 5.5
